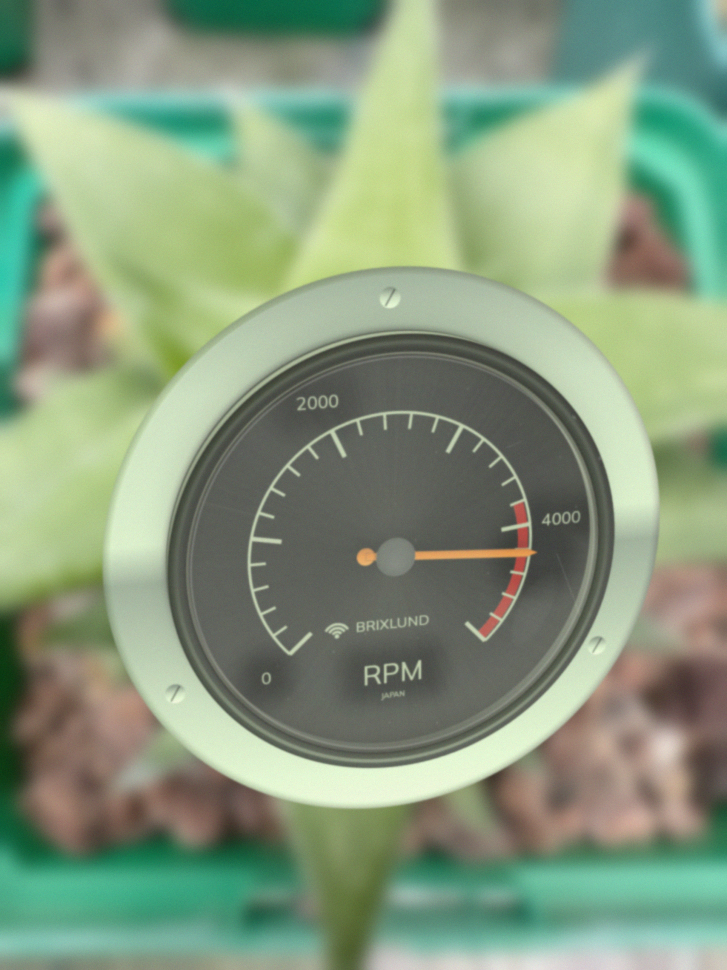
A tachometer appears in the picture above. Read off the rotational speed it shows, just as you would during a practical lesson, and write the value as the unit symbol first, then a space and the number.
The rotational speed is rpm 4200
